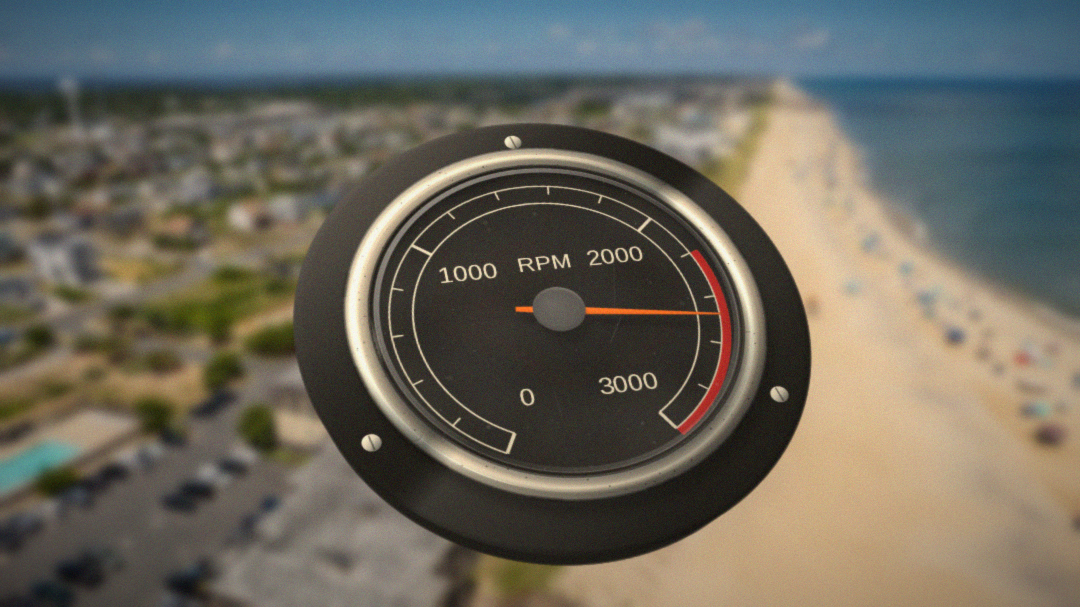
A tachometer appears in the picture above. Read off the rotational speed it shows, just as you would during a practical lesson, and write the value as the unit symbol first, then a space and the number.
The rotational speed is rpm 2500
